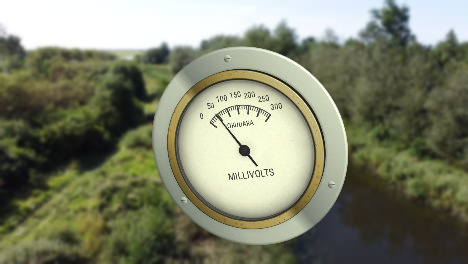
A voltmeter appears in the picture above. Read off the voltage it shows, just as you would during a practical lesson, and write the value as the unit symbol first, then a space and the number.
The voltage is mV 50
